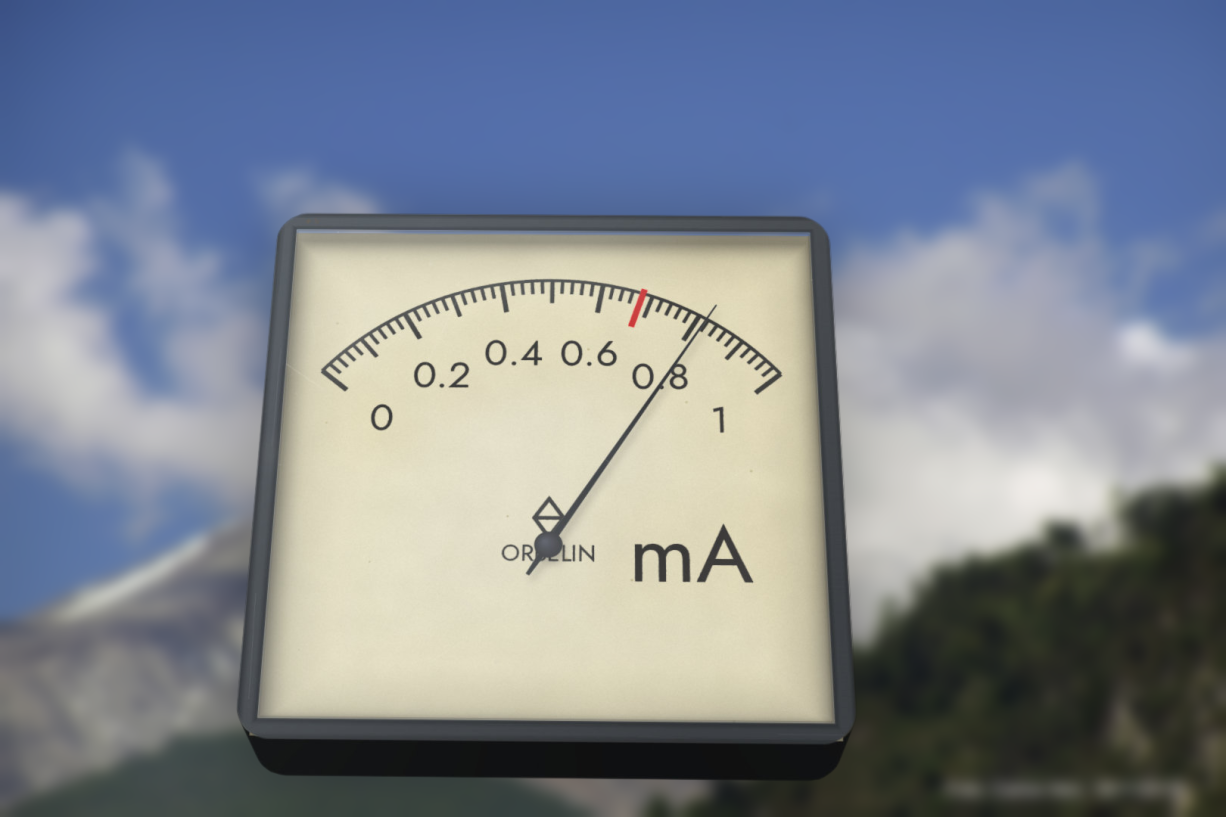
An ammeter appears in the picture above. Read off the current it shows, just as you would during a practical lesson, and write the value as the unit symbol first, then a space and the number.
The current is mA 0.82
